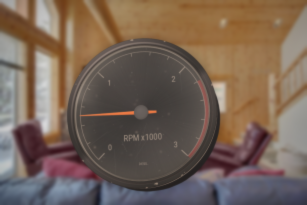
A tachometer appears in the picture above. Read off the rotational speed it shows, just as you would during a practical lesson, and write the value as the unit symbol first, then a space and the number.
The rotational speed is rpm 500
